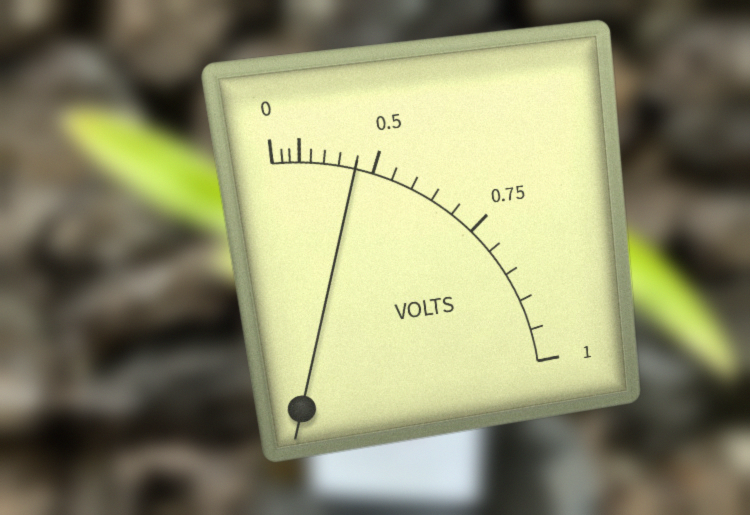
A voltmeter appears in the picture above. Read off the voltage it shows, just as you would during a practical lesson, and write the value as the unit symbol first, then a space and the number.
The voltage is V 0.45
